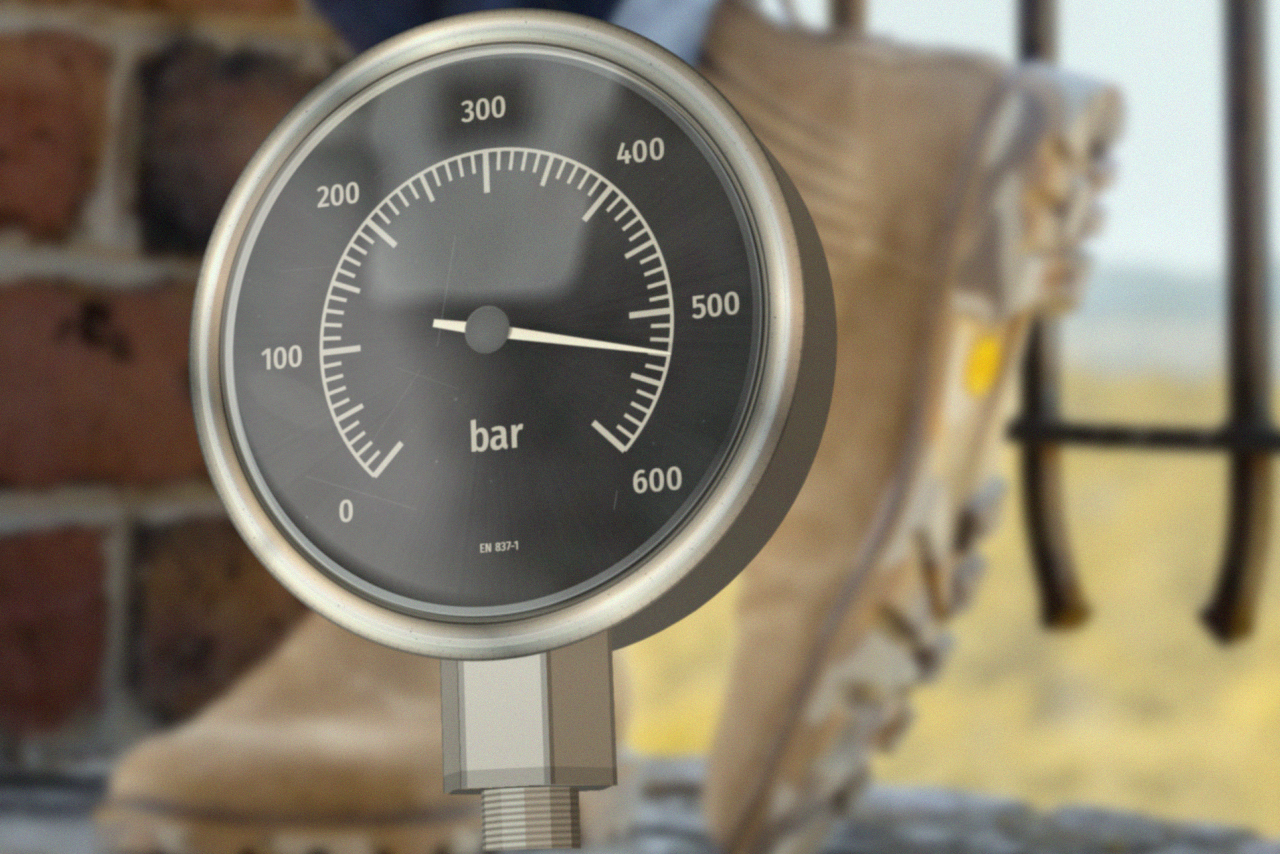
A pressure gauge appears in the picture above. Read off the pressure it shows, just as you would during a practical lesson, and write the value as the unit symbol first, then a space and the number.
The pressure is bar 530
